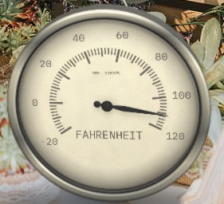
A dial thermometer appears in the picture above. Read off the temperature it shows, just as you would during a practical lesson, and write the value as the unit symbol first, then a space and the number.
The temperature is °F 110
